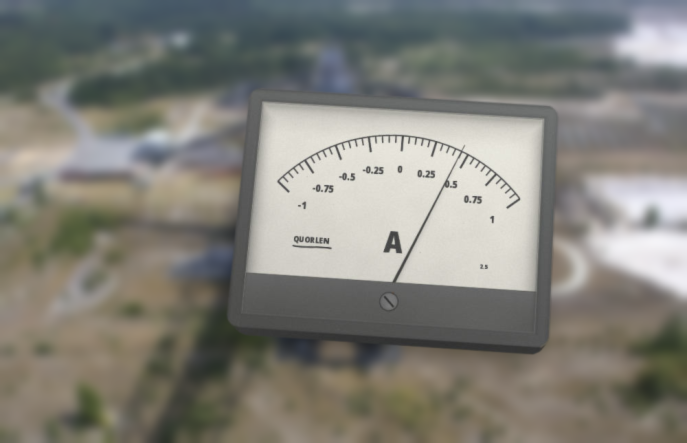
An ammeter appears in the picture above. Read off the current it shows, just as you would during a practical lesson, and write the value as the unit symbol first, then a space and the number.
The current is A 0.45
